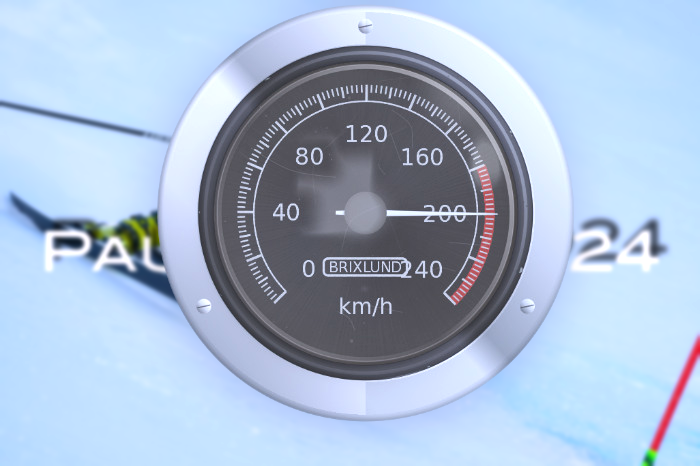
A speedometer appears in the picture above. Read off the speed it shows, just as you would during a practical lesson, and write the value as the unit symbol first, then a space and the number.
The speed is km/h 200
